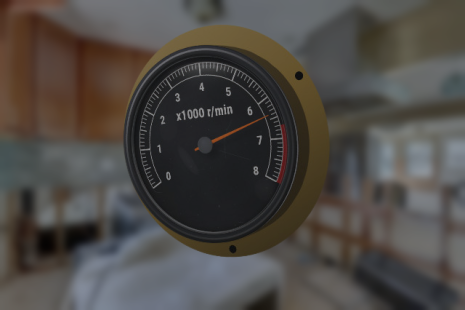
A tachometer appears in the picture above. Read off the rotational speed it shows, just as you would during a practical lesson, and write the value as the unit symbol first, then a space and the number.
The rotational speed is rpm 6400
